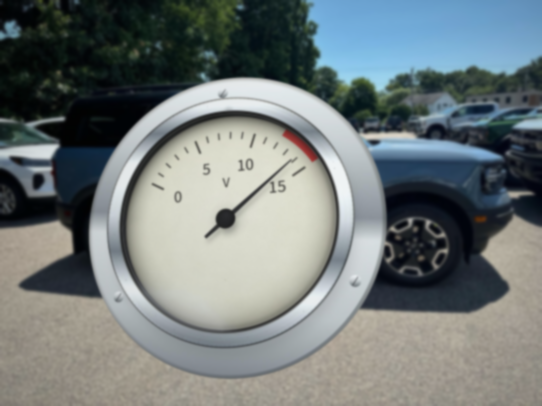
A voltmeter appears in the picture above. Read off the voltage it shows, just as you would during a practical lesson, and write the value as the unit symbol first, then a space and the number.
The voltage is V 14
